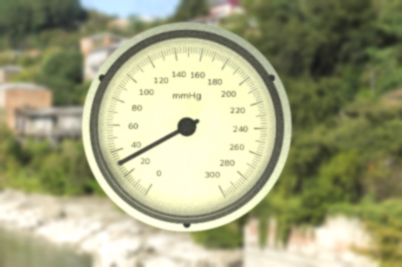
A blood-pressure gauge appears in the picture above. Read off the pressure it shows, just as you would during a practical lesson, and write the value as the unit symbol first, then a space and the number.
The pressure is mmHg 30
